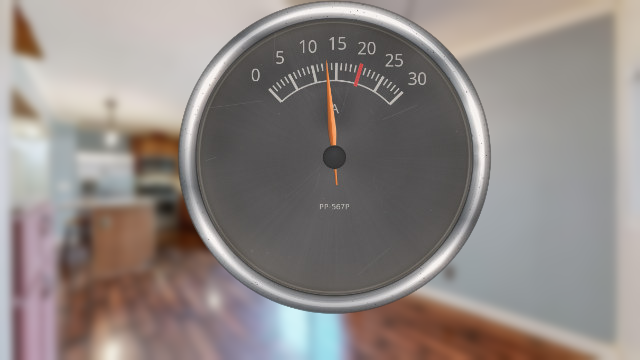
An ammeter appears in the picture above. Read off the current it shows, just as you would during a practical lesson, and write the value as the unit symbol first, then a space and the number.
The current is A 13
